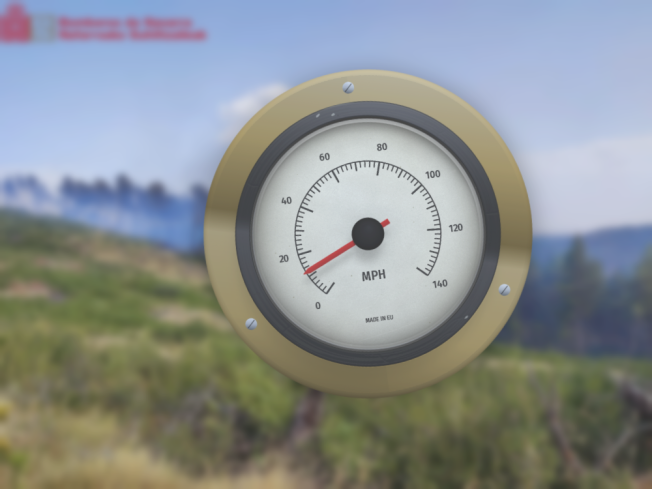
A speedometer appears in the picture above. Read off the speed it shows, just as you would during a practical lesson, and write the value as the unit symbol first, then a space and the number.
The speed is mph 12
